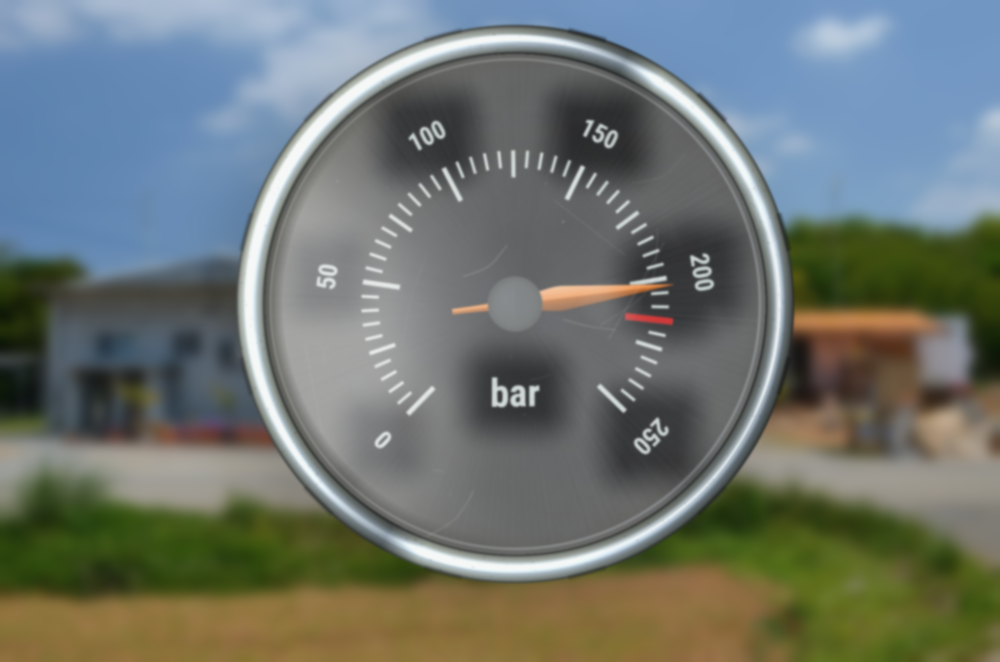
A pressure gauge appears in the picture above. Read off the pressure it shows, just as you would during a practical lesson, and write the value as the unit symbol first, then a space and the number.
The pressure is bar 202.5
